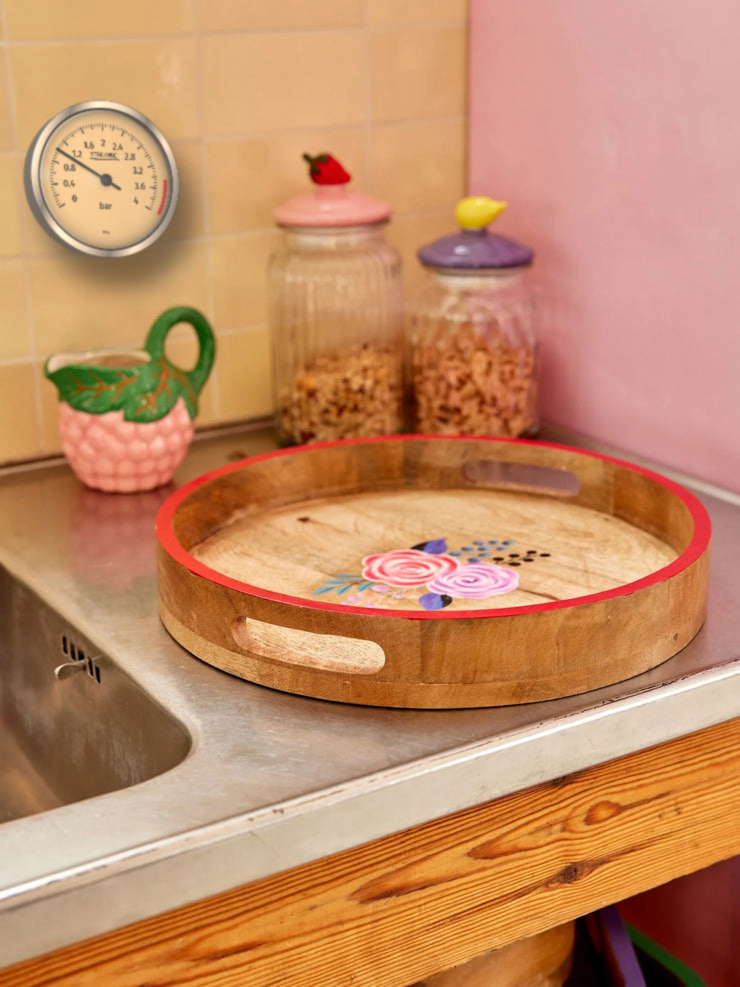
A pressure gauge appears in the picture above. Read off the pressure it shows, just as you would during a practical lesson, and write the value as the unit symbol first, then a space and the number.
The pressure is bar 1
